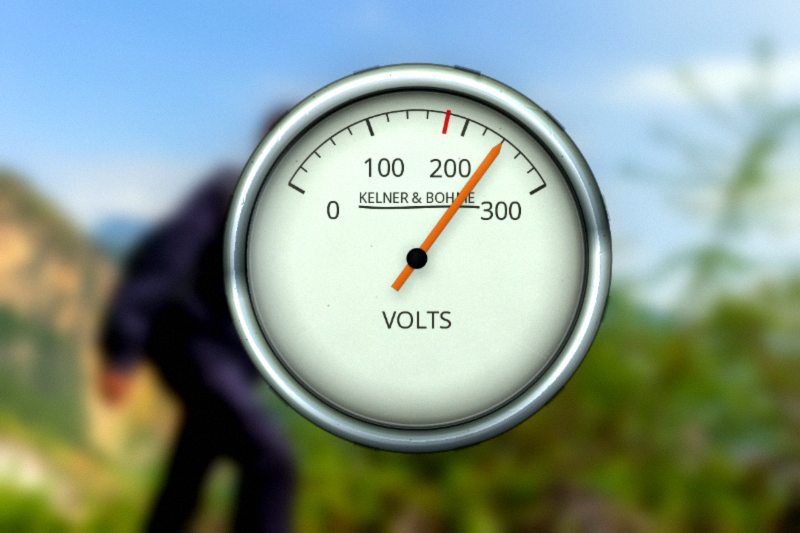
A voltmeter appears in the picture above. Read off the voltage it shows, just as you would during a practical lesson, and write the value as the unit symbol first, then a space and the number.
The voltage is V 240
